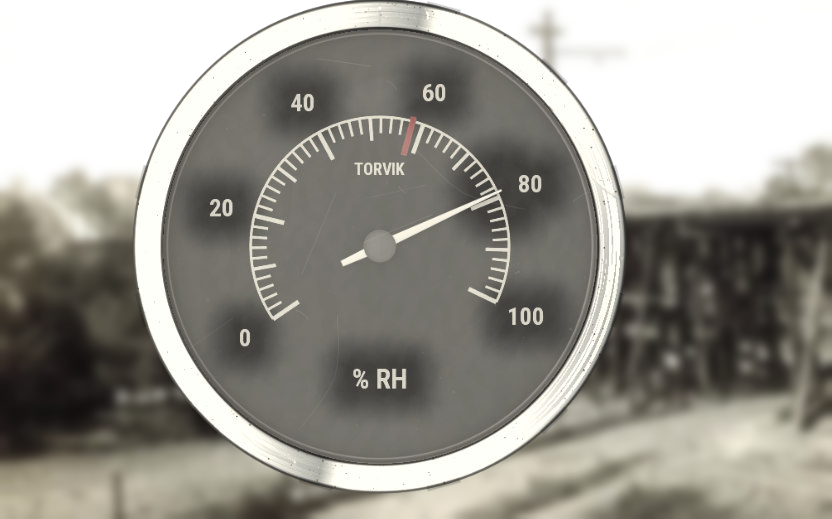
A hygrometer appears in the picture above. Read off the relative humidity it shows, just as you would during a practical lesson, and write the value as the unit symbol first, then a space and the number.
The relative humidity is % 79
